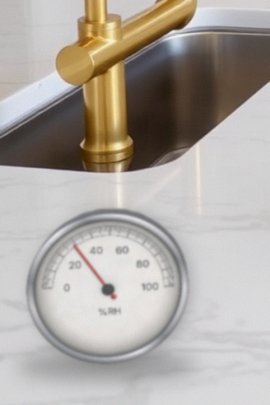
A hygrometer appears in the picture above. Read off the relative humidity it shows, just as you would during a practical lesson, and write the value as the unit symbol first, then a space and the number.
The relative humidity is % 30
